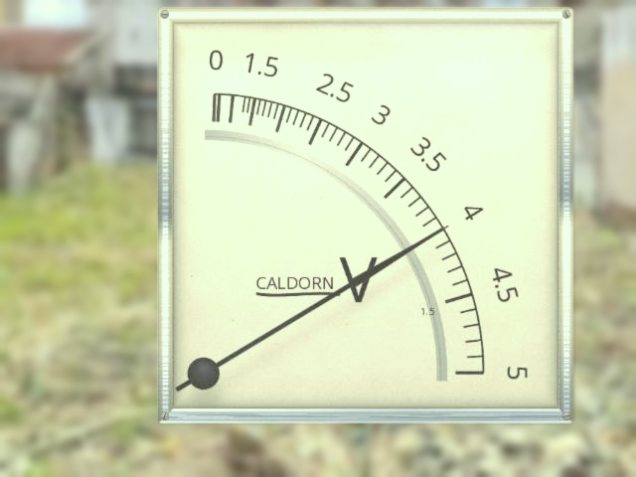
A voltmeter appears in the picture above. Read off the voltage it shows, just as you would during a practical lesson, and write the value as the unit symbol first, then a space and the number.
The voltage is V 4
